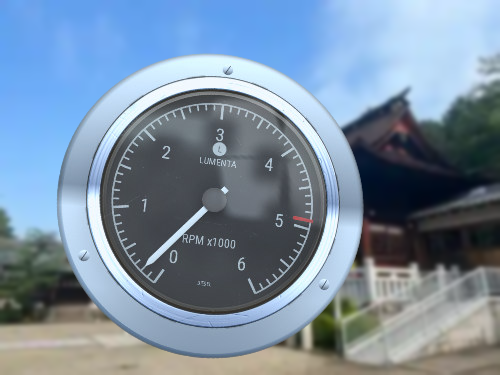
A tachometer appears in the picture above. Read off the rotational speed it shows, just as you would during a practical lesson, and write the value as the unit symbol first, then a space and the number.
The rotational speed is rpm 200
